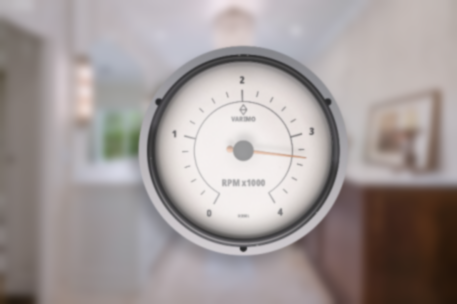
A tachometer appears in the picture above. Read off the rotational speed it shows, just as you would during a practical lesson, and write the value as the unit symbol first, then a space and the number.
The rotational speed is rpm 3300
